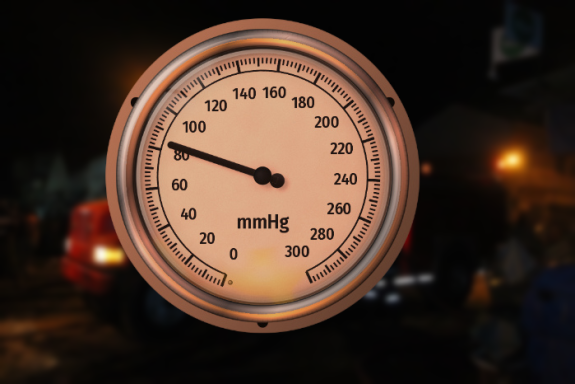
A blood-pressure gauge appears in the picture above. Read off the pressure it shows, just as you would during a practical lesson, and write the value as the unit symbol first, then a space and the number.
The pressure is mmHg 84
